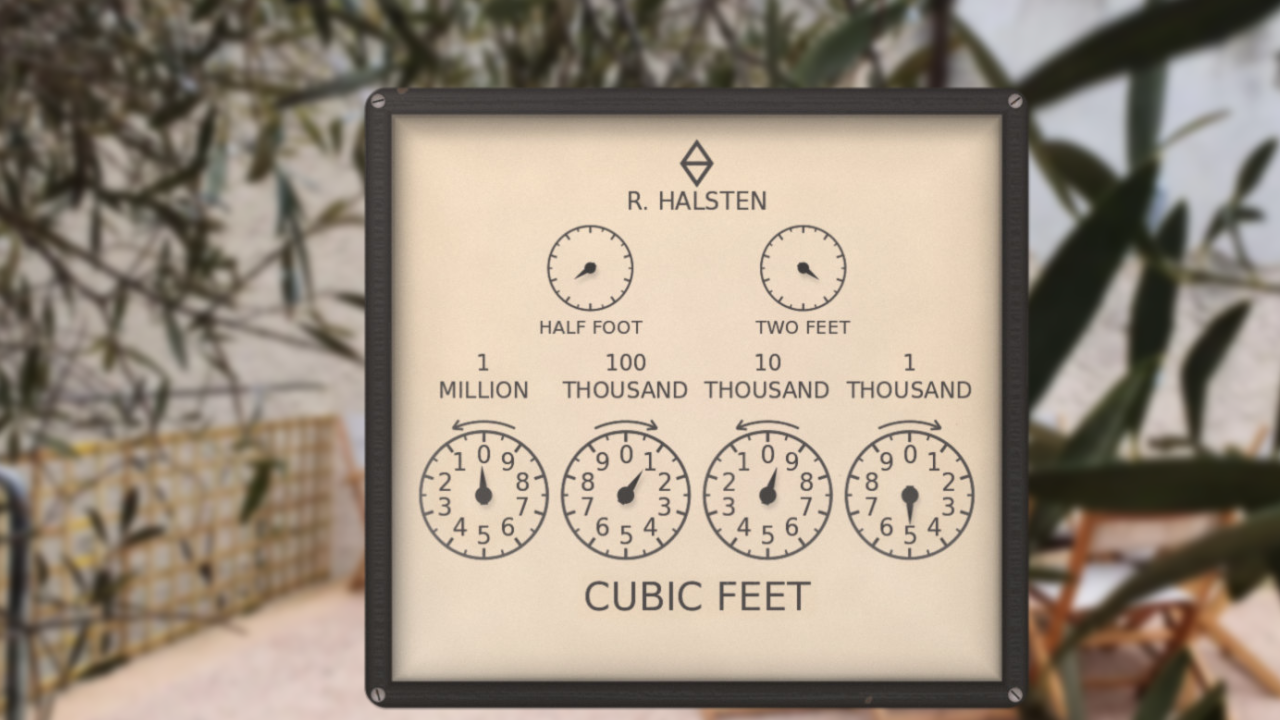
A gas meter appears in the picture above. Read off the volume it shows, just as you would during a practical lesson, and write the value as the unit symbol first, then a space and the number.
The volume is ft³ 9500
